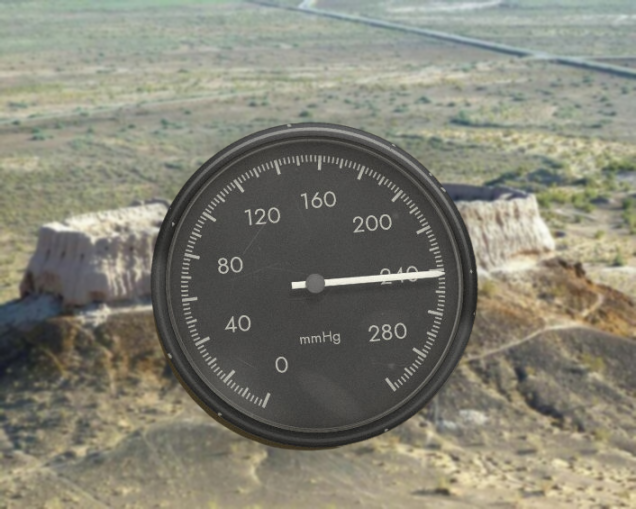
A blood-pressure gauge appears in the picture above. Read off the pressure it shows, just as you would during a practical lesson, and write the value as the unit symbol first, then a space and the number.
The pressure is mmHg 242
